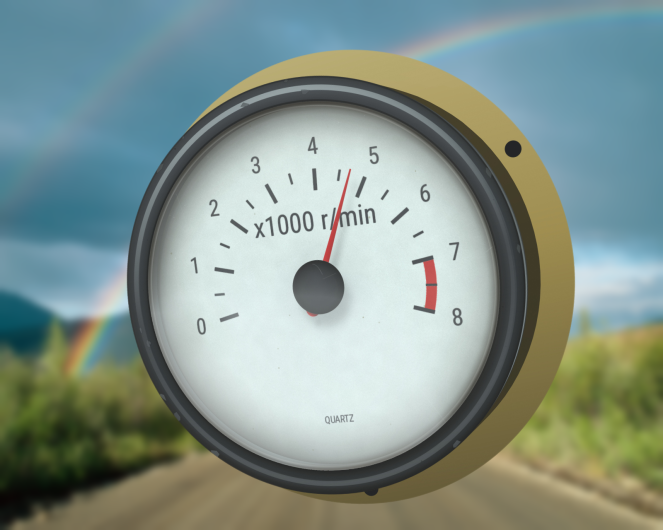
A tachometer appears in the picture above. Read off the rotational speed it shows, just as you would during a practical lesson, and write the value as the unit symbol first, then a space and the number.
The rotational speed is rpm 4750
